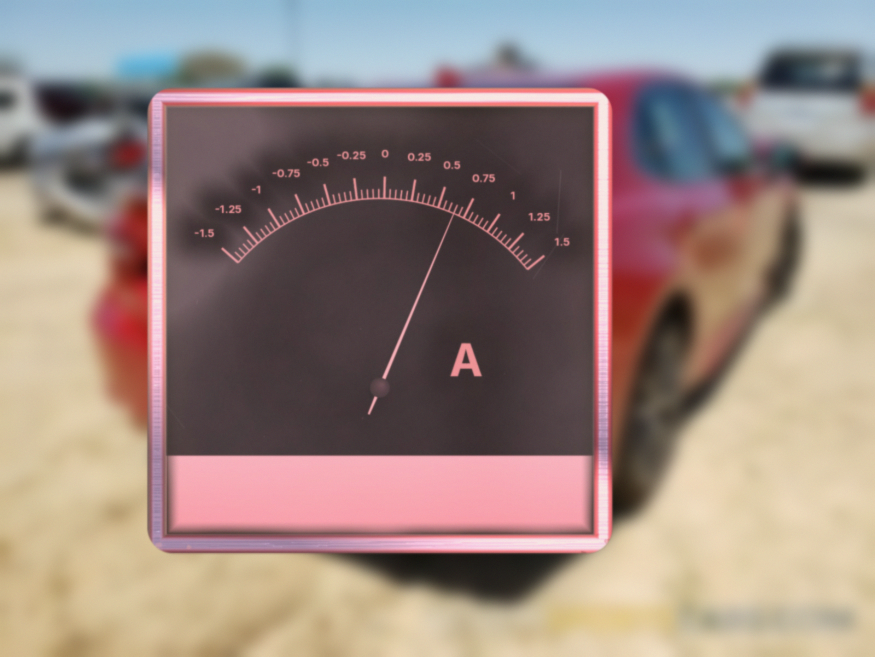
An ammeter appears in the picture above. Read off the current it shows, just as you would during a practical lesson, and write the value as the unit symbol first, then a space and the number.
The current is A 0.65
